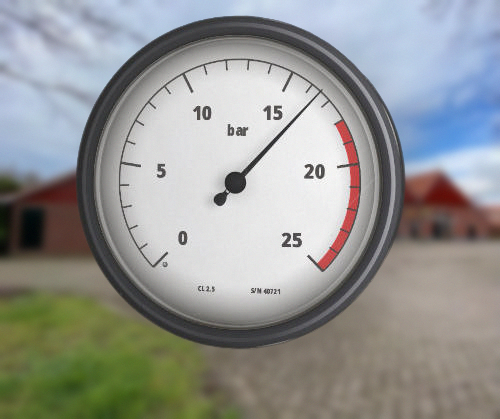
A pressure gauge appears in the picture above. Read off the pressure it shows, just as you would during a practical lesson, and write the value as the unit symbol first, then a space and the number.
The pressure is bar 16.5
